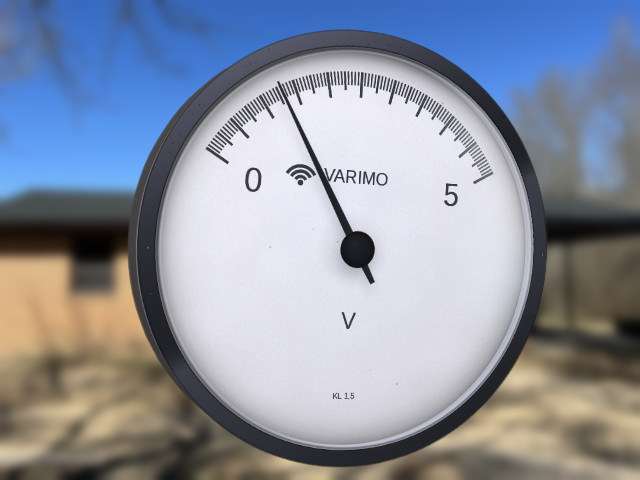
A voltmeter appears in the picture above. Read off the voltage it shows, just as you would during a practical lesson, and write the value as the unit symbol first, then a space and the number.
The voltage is V 1.25
